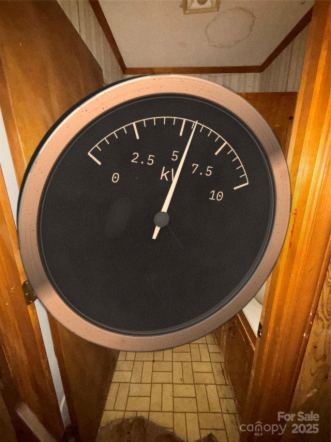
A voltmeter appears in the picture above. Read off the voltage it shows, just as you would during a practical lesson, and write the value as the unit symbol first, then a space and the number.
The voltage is kV 5.5
